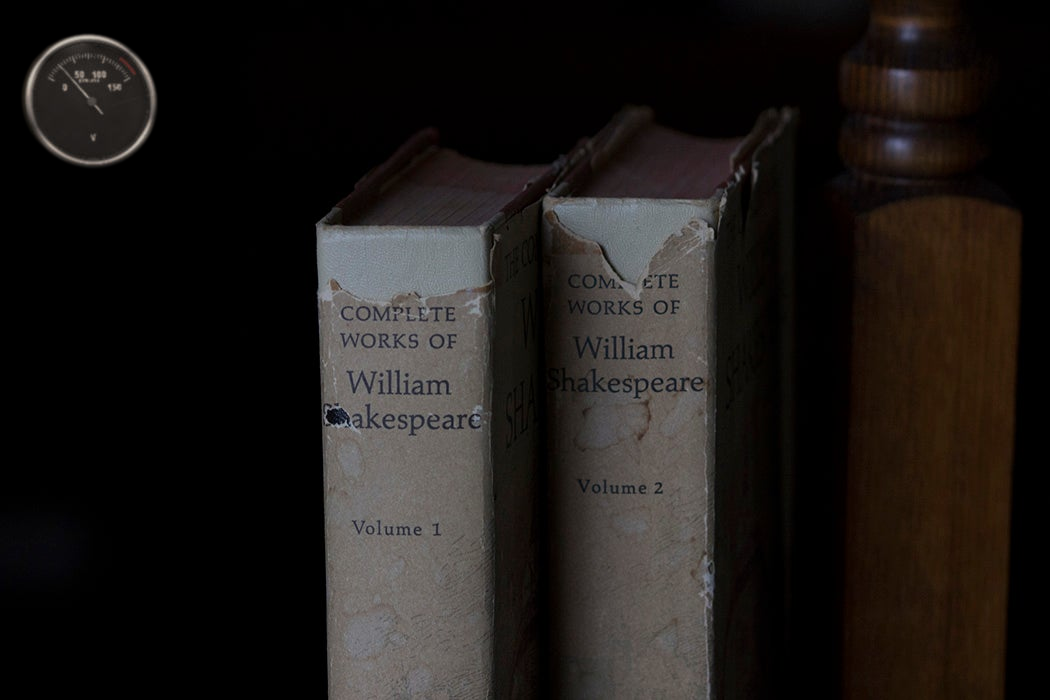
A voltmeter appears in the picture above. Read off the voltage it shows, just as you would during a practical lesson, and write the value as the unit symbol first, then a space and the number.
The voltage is V 25
